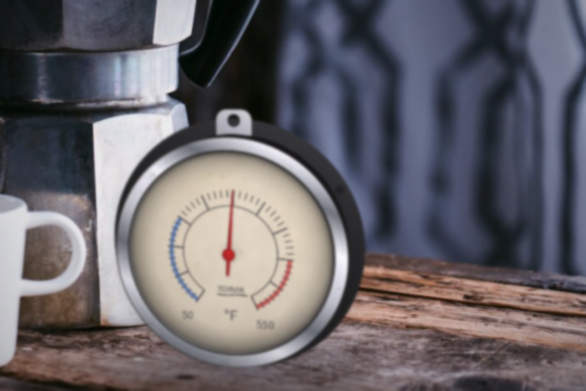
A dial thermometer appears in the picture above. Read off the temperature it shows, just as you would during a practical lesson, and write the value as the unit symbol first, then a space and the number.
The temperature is °F 300
